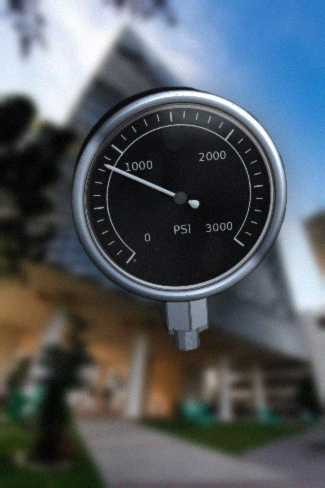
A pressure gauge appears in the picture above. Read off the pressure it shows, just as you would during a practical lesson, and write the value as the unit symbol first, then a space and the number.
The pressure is psi 850
